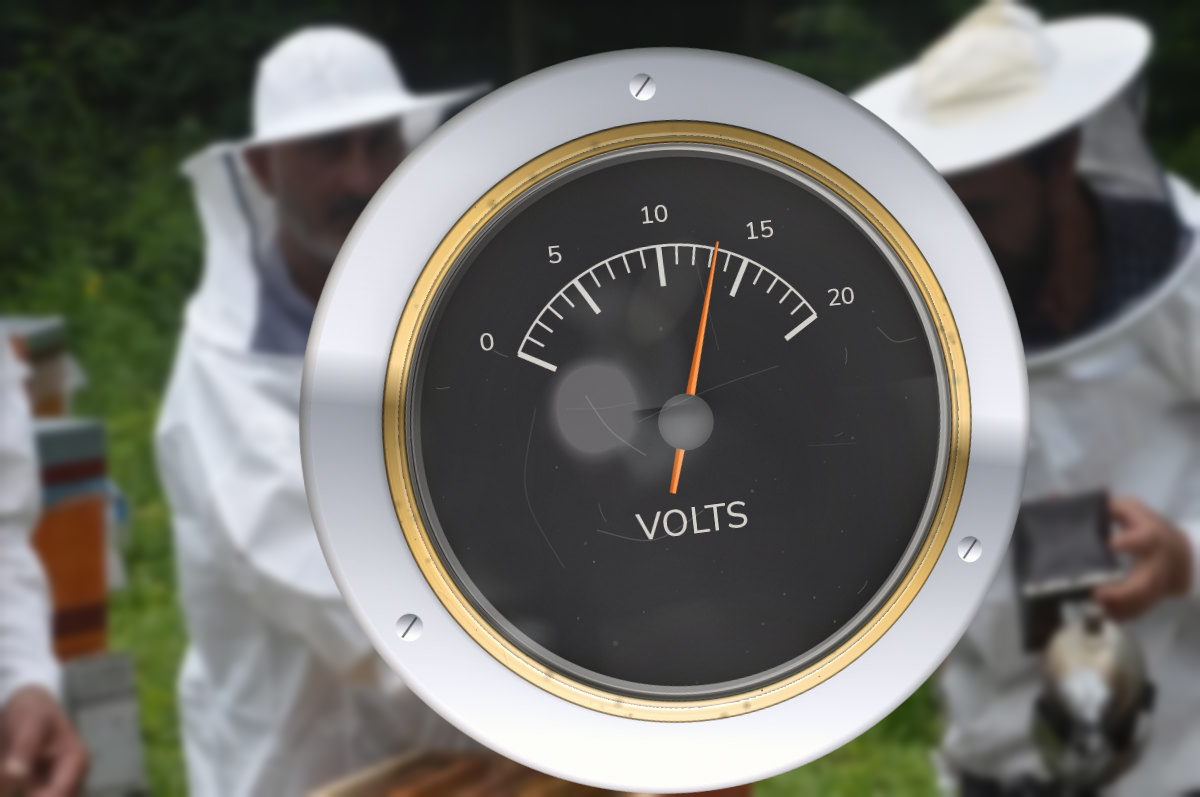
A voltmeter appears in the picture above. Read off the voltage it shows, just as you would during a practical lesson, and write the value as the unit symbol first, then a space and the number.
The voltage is V 13
